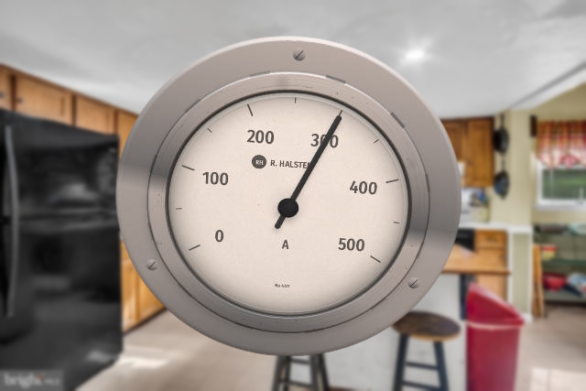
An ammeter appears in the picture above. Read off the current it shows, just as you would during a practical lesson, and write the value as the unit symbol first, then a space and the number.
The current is A 300
